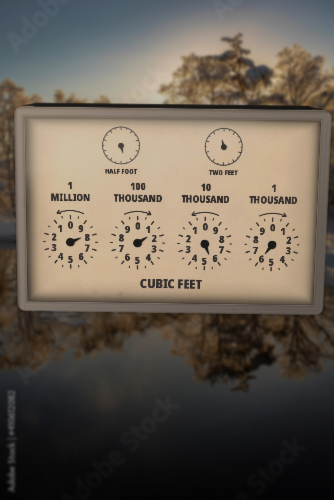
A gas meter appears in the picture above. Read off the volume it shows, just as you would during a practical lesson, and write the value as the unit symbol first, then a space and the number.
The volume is ft³ 815600
